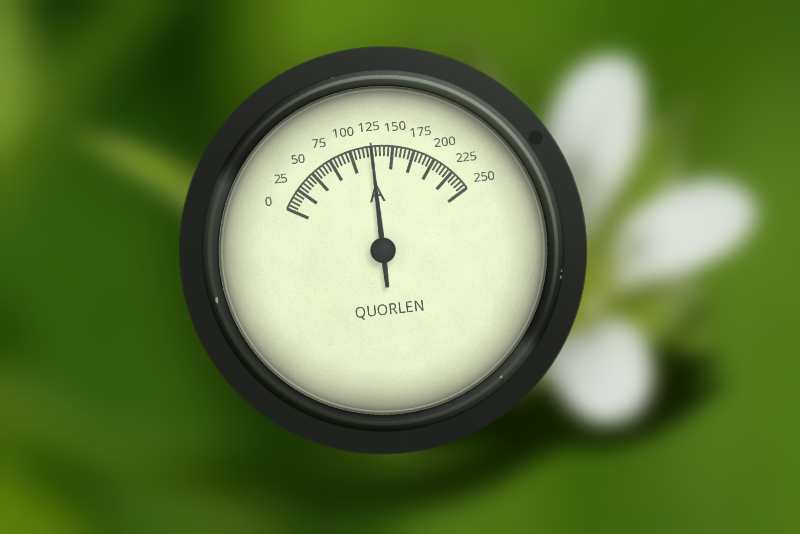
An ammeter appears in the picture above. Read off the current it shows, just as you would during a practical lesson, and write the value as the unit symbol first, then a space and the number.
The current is A 125
